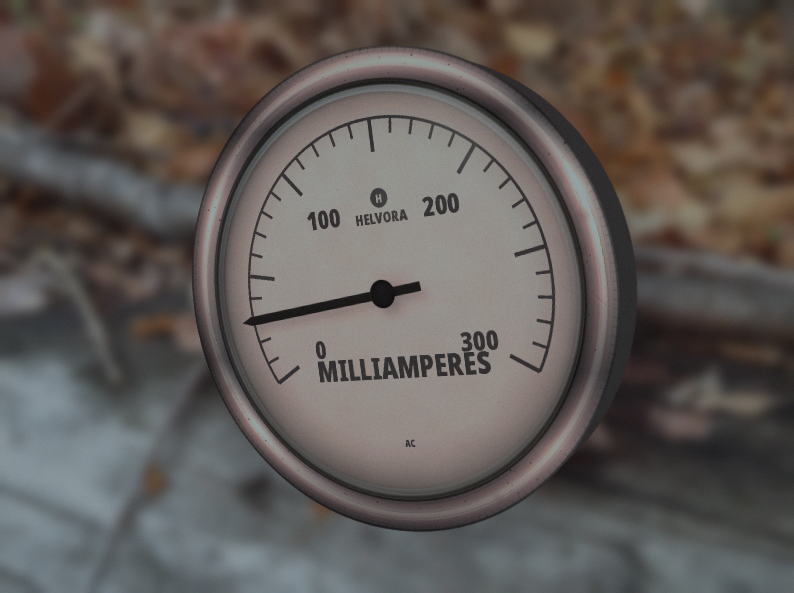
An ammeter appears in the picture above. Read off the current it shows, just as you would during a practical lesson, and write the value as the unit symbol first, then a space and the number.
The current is mA 30
